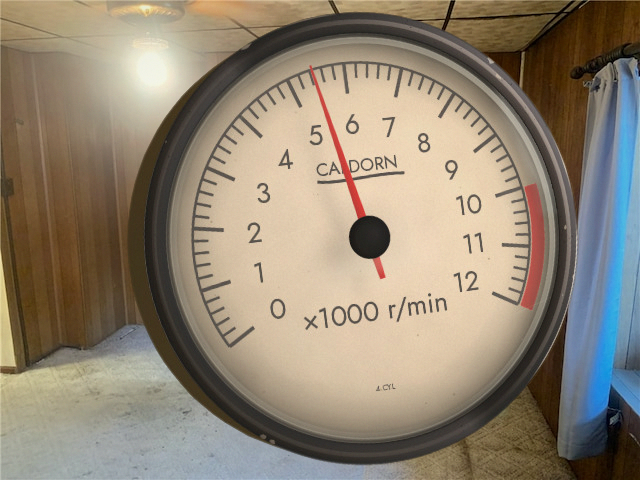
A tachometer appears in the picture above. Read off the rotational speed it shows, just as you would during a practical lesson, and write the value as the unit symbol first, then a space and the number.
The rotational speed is rpm 5400
